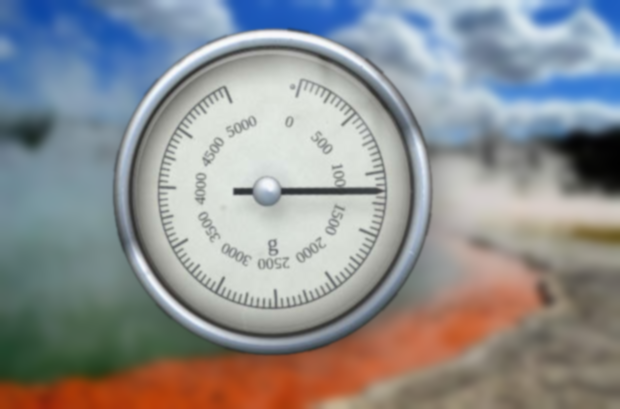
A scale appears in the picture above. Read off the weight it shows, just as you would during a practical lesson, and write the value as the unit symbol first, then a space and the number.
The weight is g 1150
